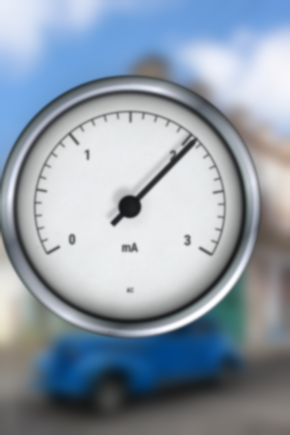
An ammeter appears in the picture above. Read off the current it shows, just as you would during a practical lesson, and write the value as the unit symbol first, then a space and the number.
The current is mA 2.05
